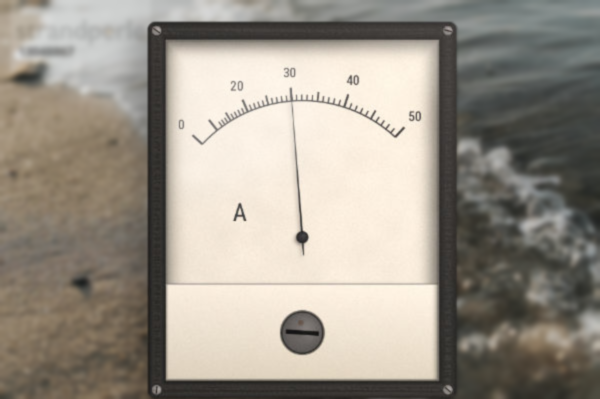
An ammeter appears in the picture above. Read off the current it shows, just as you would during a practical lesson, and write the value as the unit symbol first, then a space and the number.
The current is A 30
